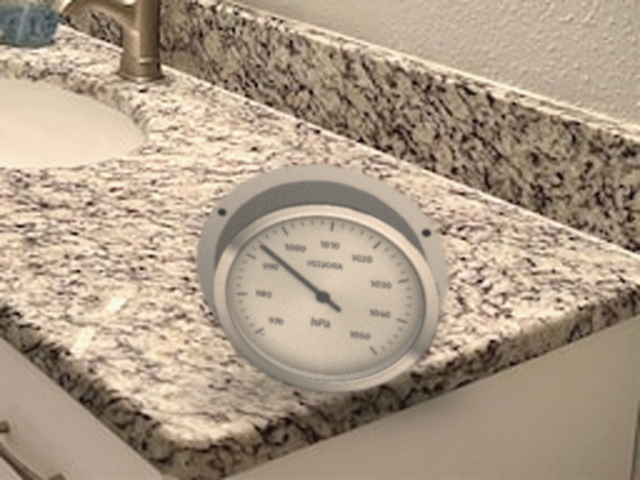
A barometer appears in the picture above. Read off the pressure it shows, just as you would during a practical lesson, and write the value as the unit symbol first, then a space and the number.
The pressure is hPa 994
